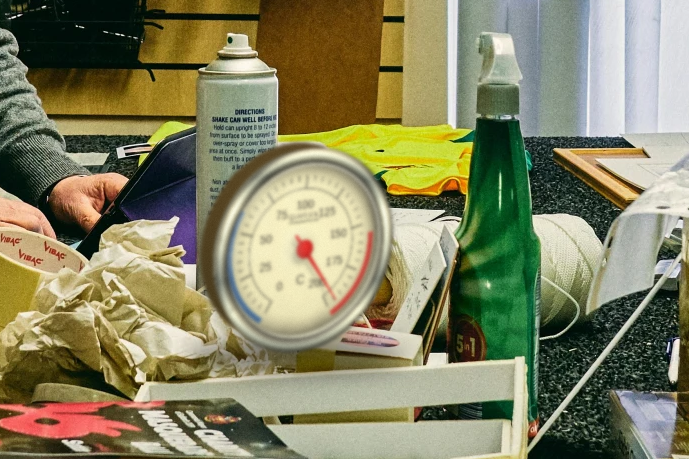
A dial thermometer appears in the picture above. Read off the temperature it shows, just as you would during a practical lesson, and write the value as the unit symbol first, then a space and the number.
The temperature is °C 195
